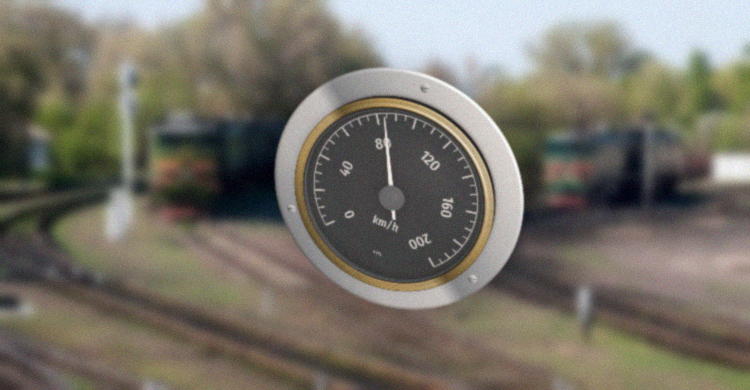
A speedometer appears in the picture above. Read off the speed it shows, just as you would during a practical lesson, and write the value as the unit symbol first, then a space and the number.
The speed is km/h 85
